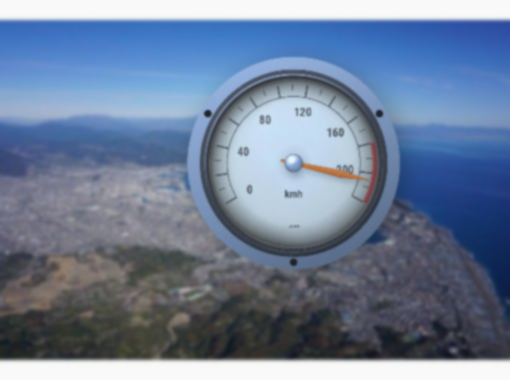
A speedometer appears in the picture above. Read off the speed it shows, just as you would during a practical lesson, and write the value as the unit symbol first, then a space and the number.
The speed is km/h 205
